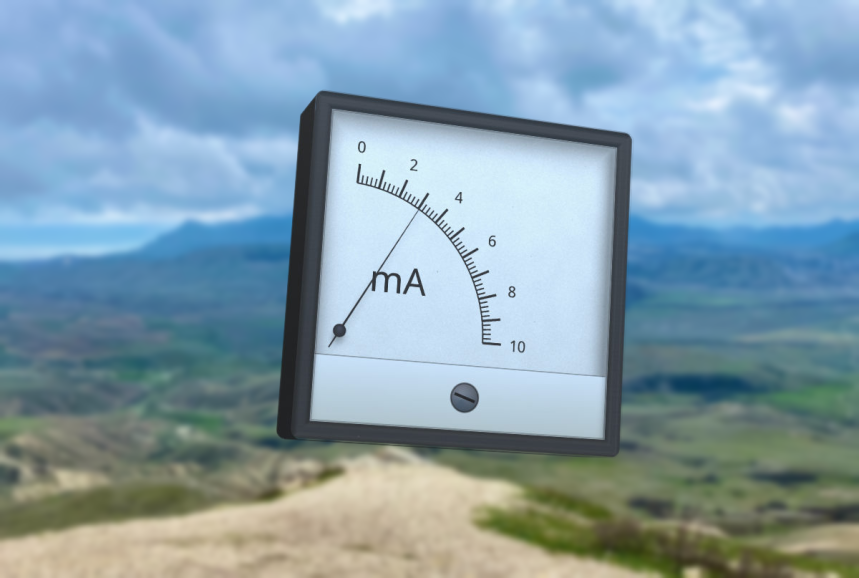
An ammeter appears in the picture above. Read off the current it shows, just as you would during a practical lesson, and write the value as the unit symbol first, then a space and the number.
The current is mA 3
